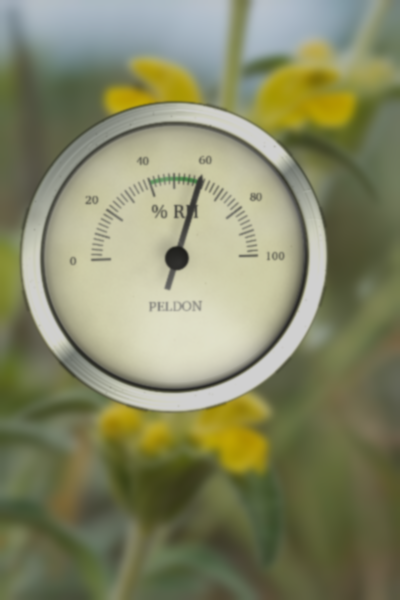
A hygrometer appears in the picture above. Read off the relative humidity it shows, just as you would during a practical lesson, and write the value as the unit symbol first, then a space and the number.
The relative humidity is % 60
